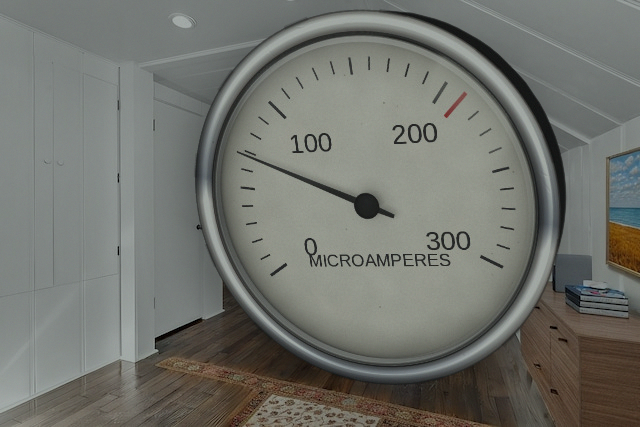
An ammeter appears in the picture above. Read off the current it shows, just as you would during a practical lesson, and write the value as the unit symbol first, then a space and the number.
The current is µA 70
